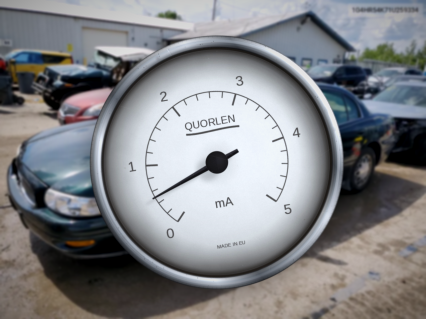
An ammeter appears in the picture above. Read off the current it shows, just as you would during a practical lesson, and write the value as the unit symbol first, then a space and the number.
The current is mA 0.5
